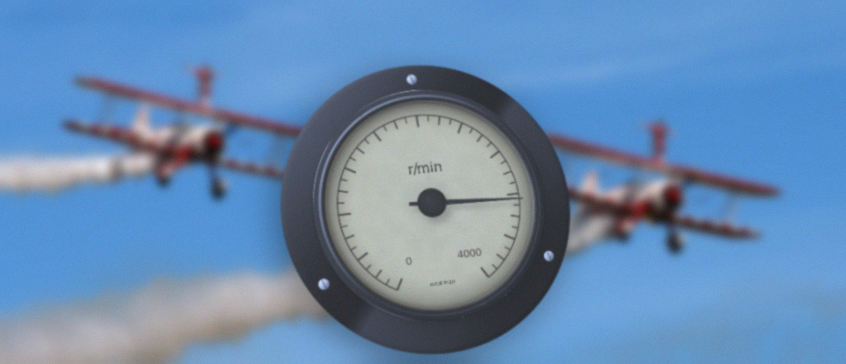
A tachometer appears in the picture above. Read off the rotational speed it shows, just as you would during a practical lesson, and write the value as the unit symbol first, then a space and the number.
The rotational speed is rpm 3250
